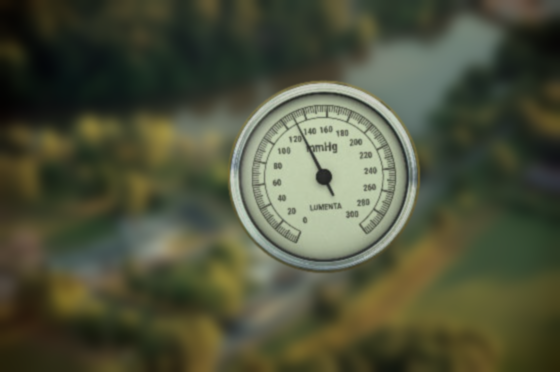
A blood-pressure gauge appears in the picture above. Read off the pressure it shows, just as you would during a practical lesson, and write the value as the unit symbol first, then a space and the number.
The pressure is mmHg 130
